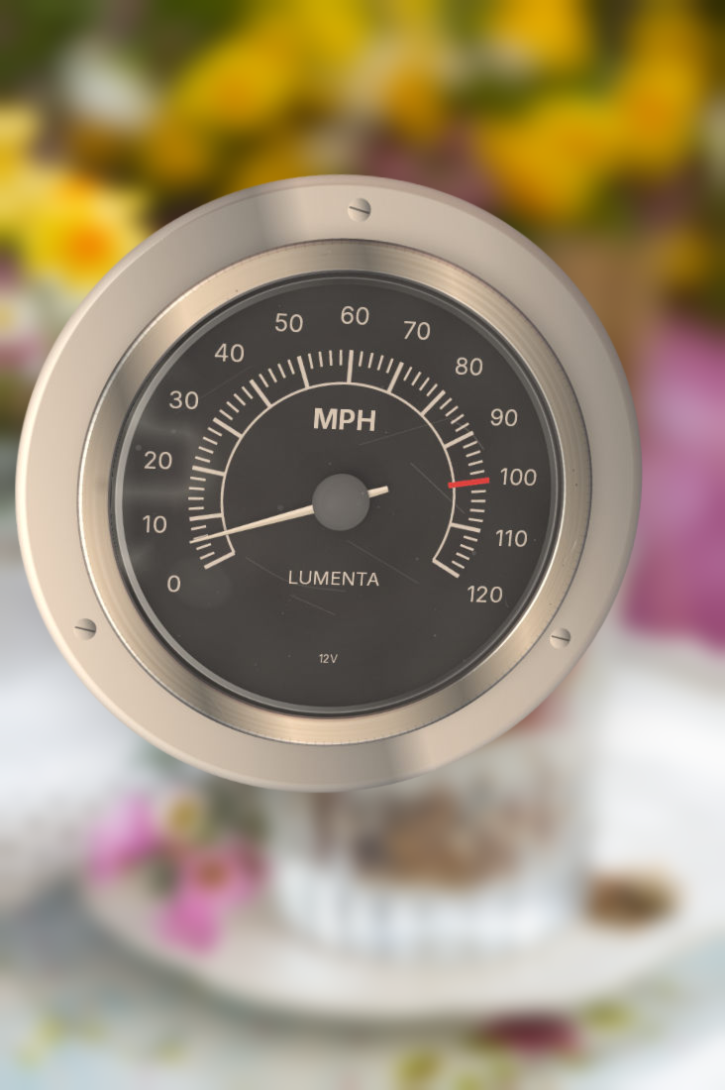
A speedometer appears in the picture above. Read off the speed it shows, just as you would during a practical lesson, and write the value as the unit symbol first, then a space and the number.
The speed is mph 6
